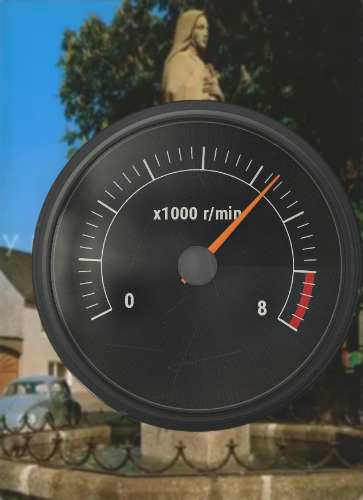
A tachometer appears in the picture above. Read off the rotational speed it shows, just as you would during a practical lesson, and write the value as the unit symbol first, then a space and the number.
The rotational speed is rpm 5300
